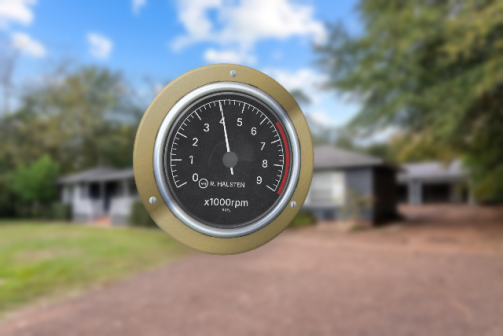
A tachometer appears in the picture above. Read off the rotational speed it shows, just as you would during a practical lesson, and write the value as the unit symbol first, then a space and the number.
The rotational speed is rpm 4000
